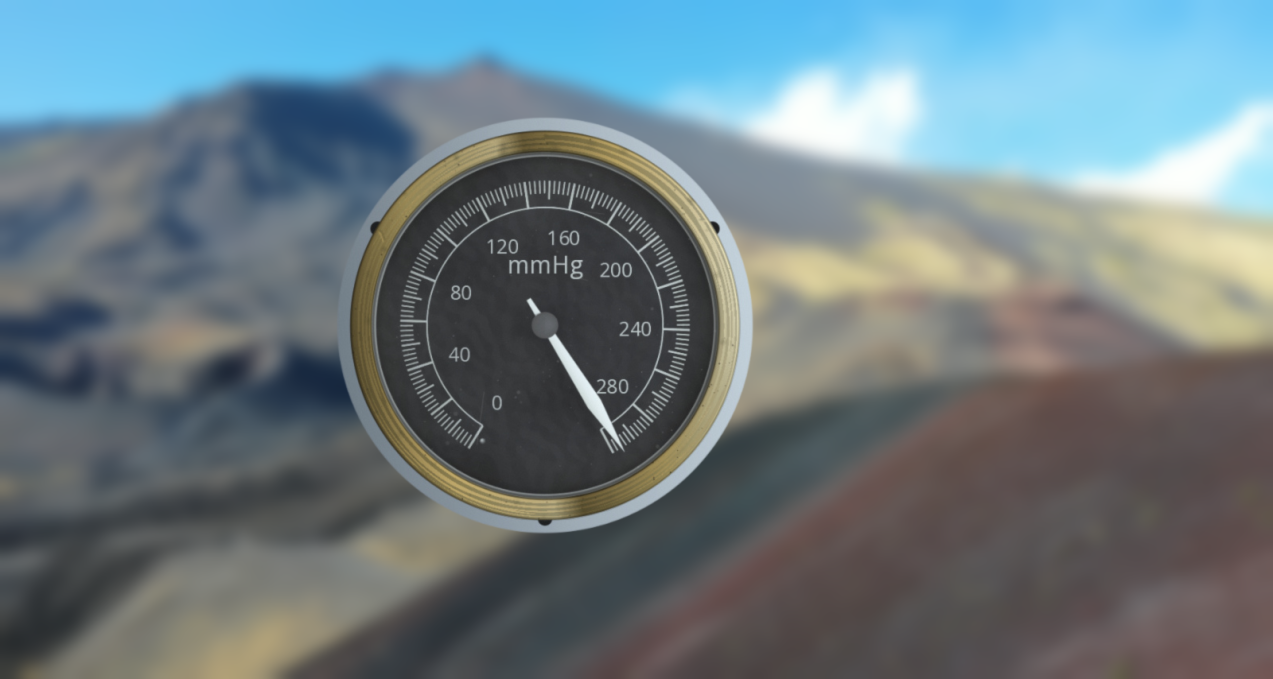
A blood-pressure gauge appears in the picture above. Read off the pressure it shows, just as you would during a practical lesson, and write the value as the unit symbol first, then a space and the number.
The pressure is mmHg 296
